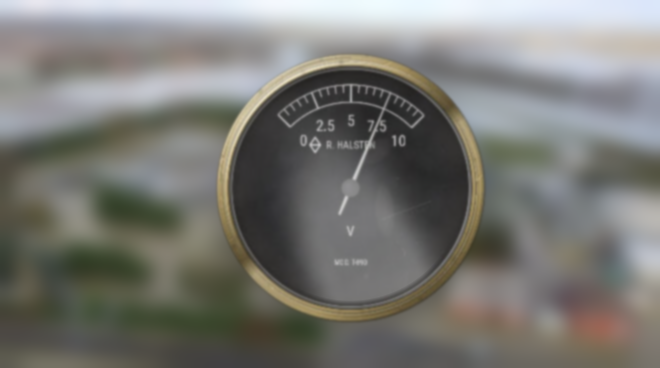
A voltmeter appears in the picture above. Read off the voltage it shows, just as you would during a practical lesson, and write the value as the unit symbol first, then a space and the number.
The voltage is V 7.5
